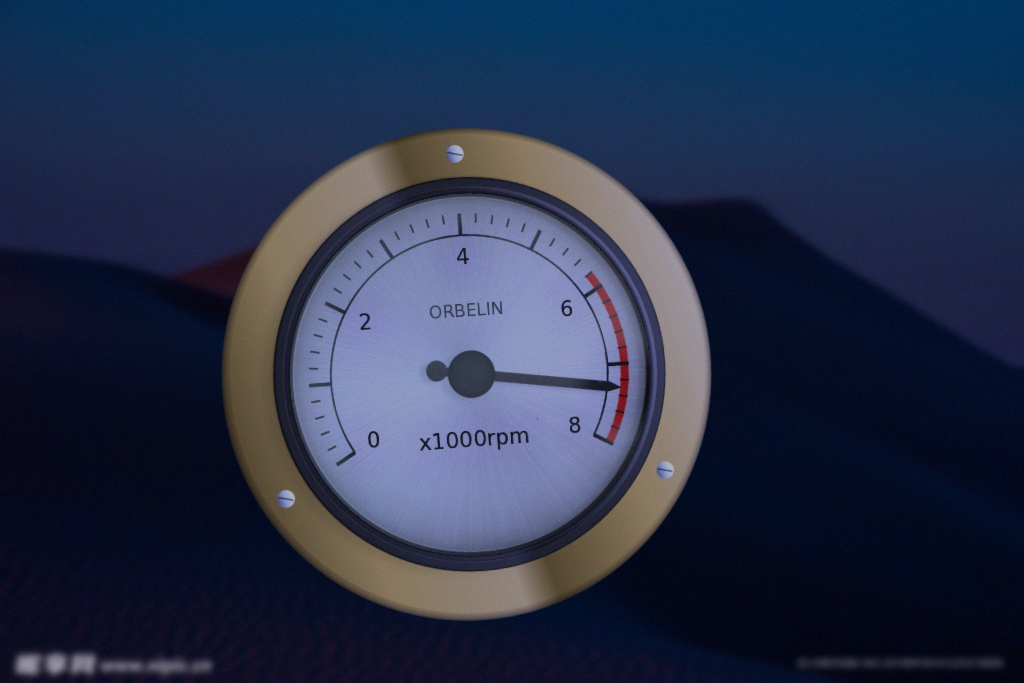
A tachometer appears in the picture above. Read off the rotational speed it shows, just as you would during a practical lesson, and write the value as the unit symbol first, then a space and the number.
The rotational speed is rpm 7300
